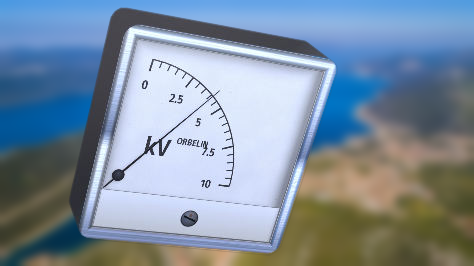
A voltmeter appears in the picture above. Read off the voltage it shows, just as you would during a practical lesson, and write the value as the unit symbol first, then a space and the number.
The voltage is kV 4
